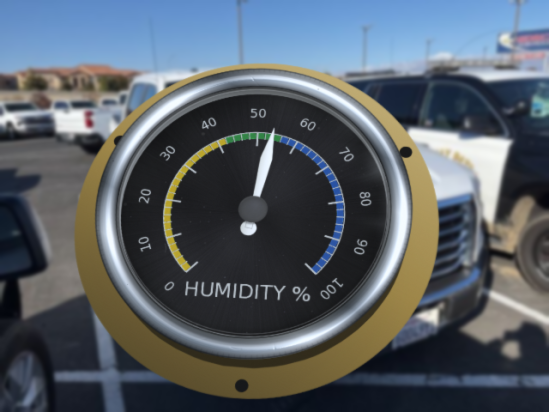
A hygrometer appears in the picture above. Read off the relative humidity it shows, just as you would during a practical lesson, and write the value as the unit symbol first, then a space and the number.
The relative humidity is % 54
